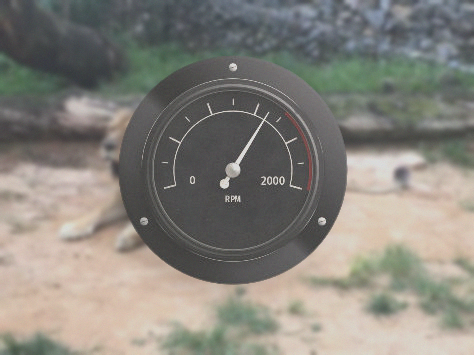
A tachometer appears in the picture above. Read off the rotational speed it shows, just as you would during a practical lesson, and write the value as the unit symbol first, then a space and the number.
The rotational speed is rpm 1300
